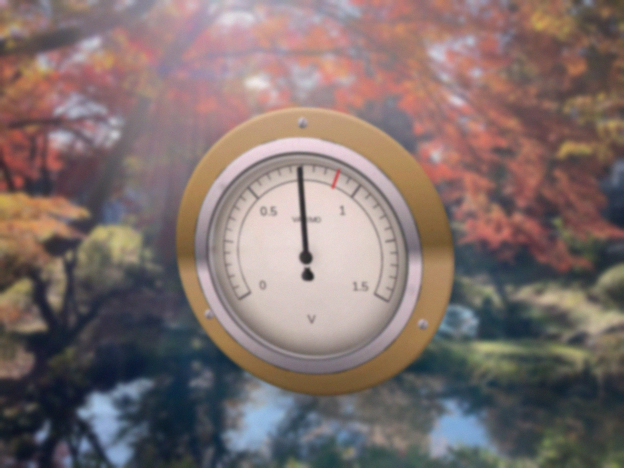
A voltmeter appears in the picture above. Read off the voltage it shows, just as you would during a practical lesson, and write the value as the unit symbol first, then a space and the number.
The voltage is V 0.75
